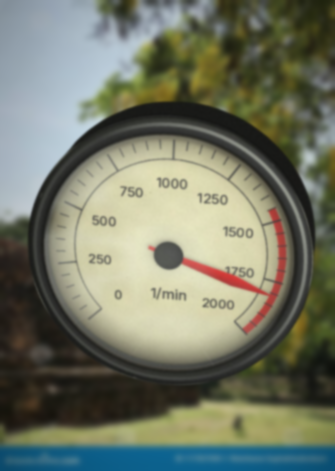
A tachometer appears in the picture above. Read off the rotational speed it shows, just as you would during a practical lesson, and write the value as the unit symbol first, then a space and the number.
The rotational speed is rpm 1800
